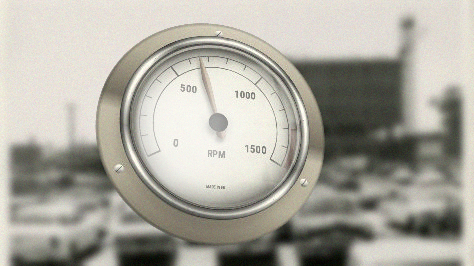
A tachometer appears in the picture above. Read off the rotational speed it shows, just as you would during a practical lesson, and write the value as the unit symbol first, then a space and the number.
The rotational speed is rpm 650
